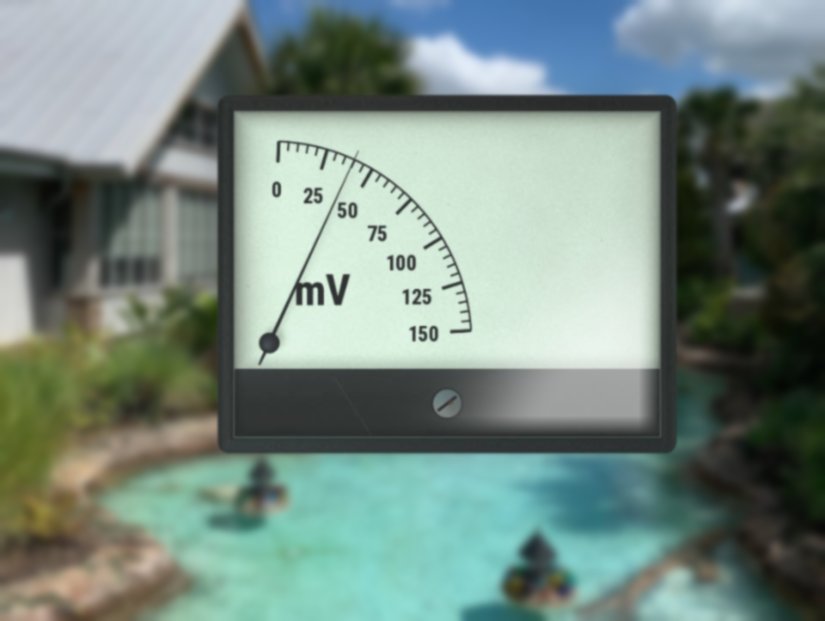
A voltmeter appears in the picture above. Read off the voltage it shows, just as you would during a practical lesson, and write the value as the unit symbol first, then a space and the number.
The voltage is mV 40
